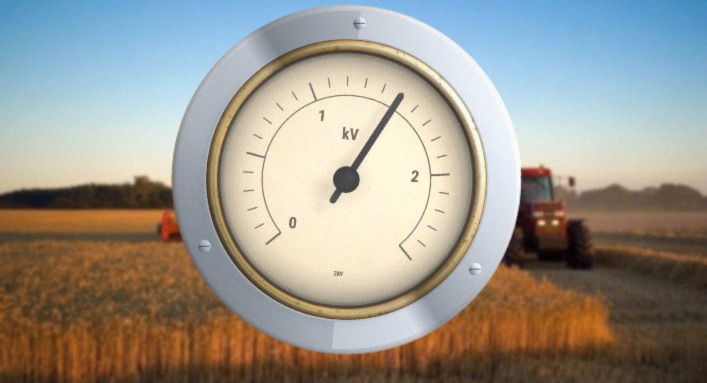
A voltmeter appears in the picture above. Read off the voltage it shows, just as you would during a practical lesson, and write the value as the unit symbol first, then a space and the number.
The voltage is kV 1.5
